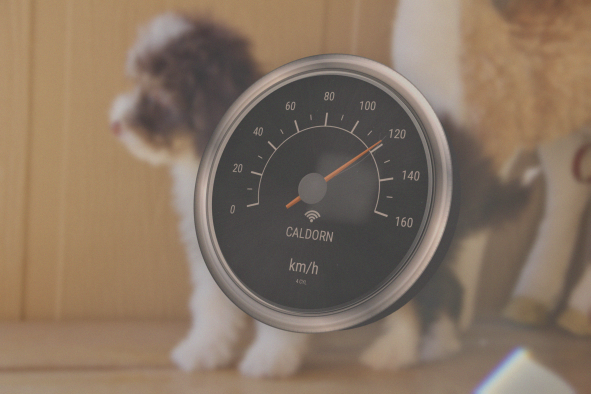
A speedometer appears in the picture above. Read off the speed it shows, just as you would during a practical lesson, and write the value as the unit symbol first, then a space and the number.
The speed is km/h 120
